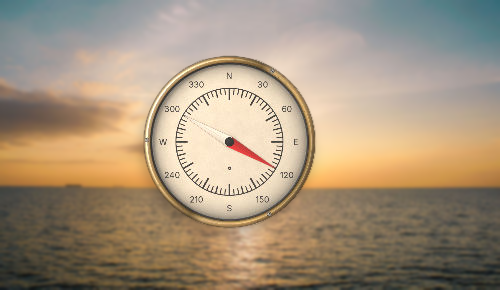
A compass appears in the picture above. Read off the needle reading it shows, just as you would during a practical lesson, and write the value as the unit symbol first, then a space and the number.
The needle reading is ° 120
